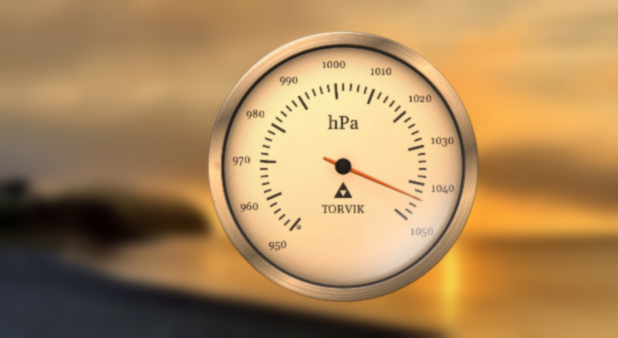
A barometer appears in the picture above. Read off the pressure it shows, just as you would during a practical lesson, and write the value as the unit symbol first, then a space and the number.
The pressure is hPa 1044
